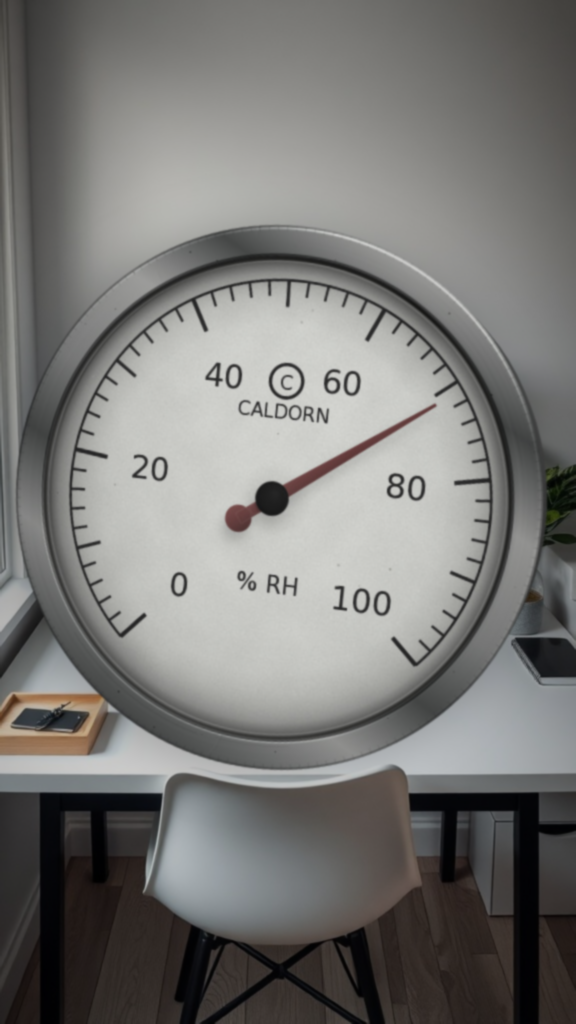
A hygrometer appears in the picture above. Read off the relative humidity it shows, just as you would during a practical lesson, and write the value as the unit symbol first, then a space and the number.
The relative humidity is % 71
